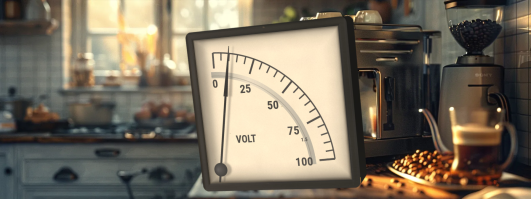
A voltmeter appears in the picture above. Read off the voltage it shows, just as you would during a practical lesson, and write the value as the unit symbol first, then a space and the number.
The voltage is V 10
